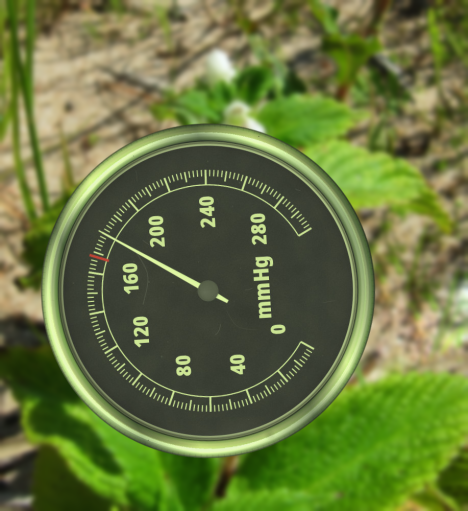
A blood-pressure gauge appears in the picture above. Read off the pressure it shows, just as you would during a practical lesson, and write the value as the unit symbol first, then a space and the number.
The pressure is mmHg 180
